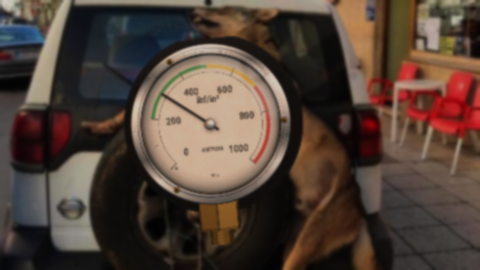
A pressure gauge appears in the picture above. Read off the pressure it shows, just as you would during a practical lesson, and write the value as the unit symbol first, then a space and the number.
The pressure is psi 300
